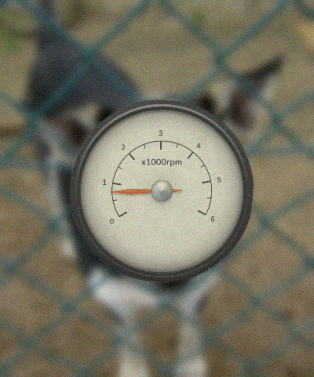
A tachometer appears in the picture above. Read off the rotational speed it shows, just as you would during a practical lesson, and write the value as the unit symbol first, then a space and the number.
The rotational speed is rpm 750
